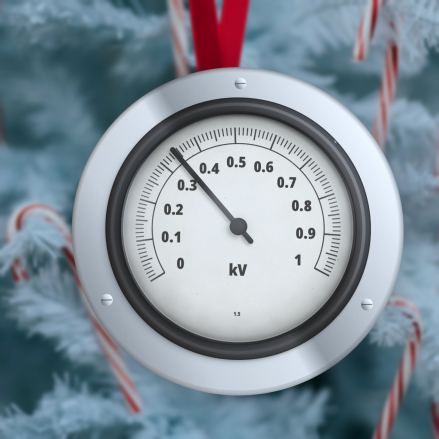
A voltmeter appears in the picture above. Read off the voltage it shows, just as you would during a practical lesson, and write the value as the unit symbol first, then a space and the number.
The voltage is kV 0.34
